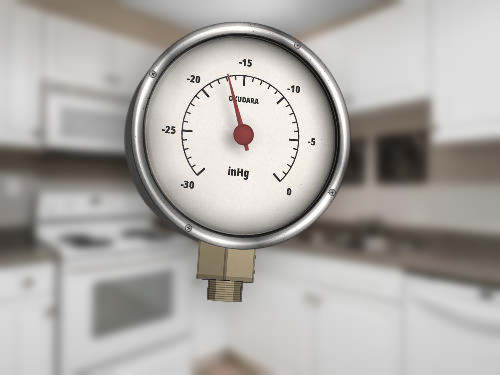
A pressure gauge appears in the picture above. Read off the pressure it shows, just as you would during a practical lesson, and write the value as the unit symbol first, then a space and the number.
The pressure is inHg -17
